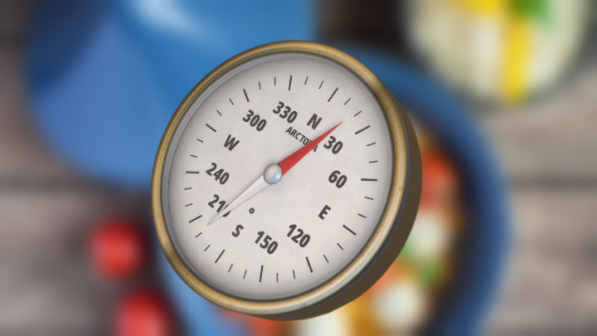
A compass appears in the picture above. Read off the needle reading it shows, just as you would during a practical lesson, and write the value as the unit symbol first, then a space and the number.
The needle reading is ° 20
